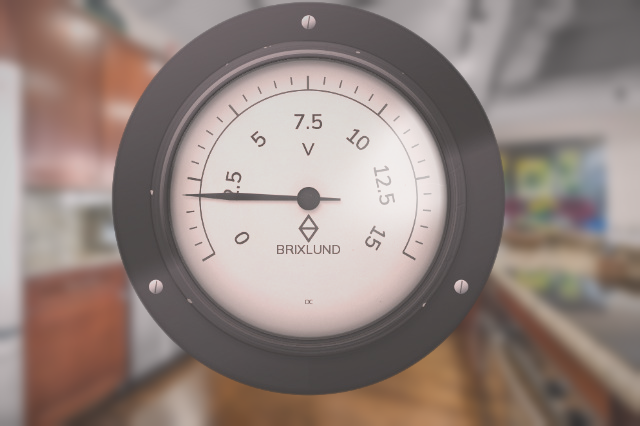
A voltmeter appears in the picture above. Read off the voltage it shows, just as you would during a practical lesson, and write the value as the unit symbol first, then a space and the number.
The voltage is V 2
